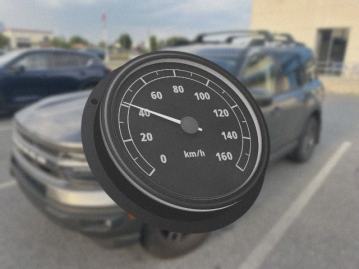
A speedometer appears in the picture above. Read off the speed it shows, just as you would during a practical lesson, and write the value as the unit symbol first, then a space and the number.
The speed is km/h 40
